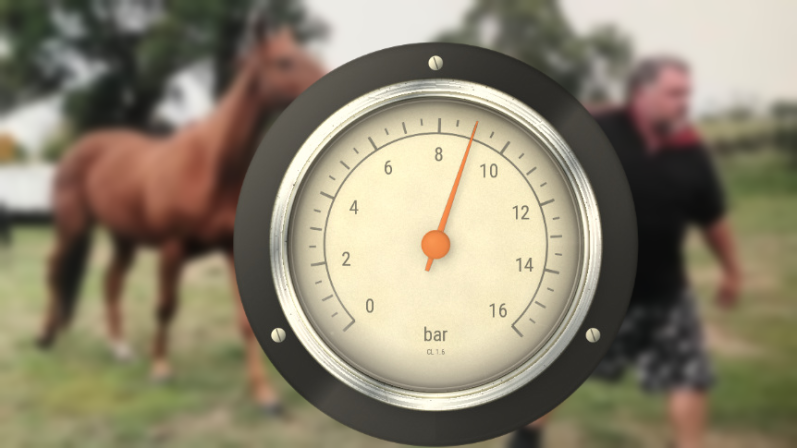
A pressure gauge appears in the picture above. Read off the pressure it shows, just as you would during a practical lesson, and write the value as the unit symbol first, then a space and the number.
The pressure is bar 9
